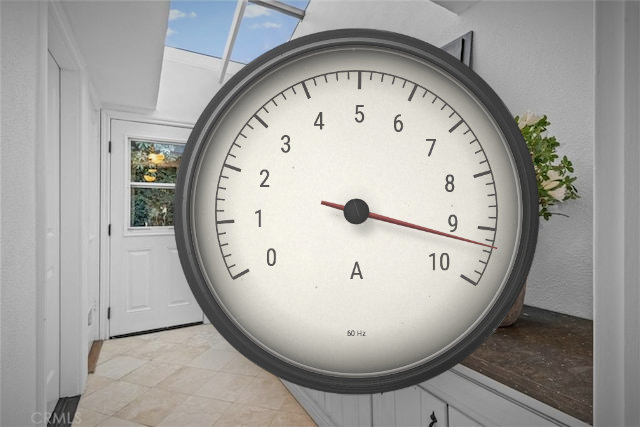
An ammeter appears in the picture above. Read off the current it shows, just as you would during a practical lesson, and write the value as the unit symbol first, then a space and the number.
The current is A 9.3
